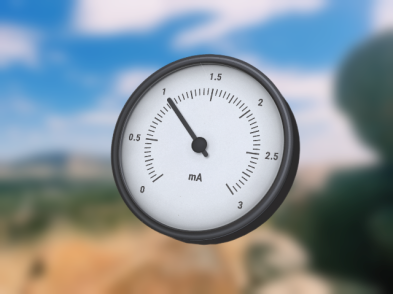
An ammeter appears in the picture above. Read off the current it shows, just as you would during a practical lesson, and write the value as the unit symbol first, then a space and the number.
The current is mA 1
